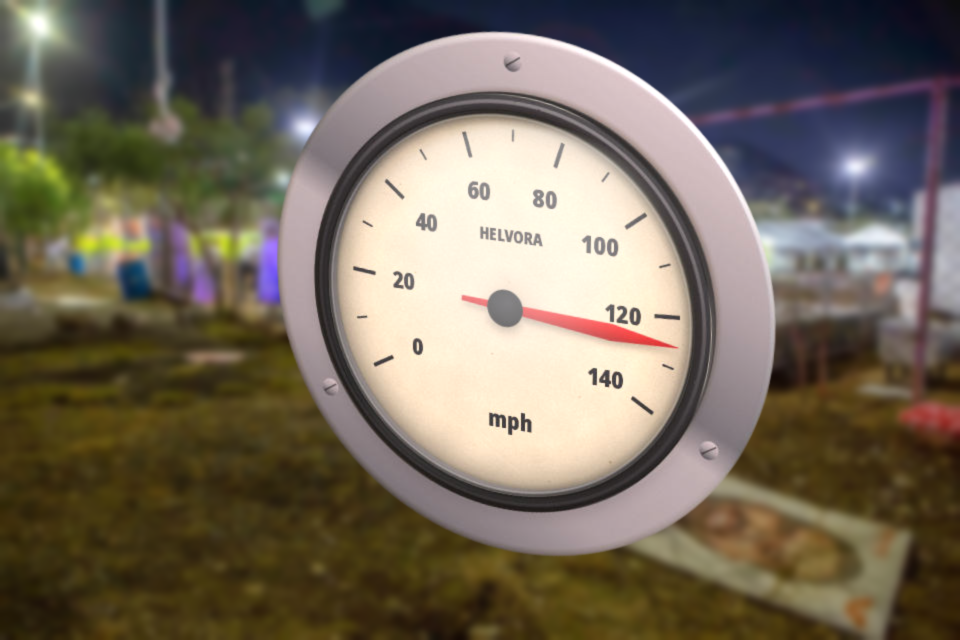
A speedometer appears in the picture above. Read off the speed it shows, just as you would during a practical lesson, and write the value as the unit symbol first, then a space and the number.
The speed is mph 125
